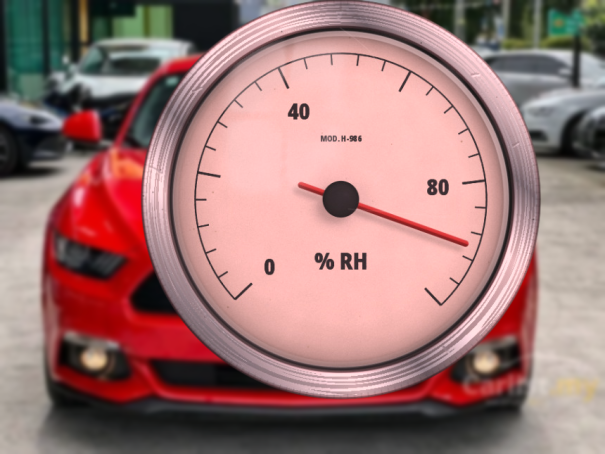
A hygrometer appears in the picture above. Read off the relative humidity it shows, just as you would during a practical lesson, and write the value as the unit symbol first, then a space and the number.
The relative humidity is % 90
